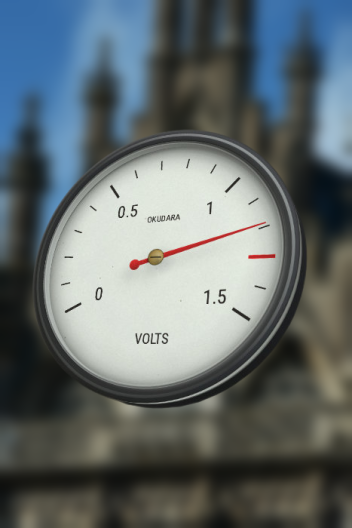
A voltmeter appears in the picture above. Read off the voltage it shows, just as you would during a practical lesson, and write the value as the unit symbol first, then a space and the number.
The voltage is V 1.2
